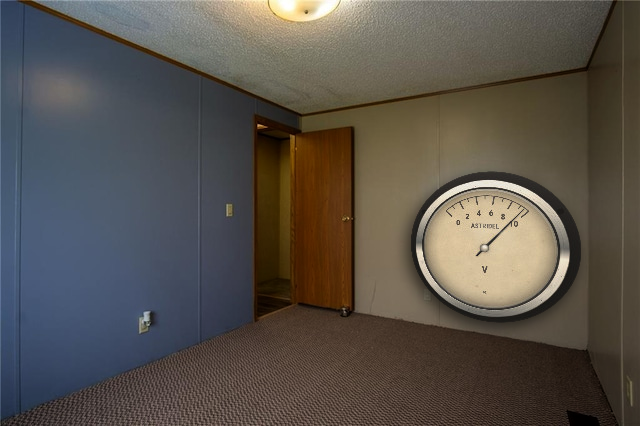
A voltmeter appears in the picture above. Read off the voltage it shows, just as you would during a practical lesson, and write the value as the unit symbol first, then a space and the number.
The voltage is V 9.5
